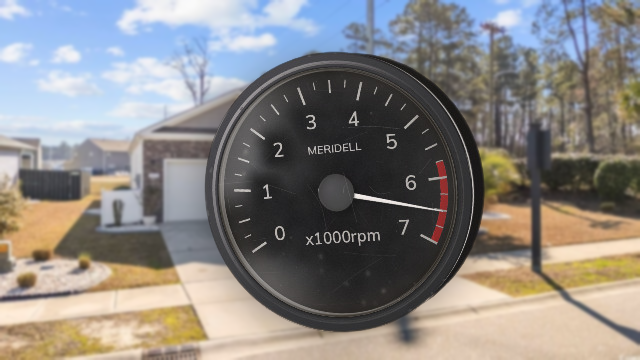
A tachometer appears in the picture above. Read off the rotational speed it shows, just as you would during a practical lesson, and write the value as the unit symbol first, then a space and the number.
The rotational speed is rpm 6500
